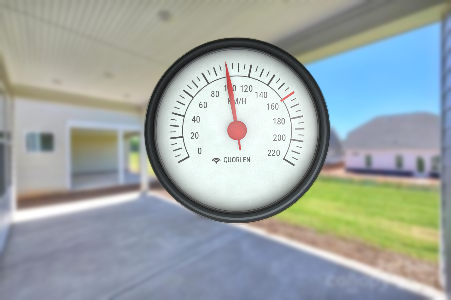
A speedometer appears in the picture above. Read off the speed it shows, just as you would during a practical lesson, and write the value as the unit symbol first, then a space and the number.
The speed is km/h 100
